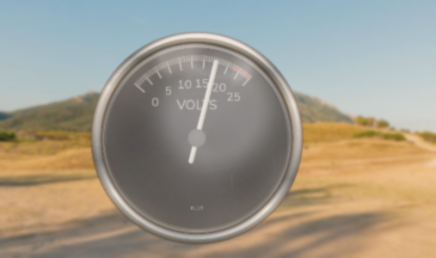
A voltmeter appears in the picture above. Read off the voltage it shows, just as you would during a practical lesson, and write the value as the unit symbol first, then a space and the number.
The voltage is V 17.5
